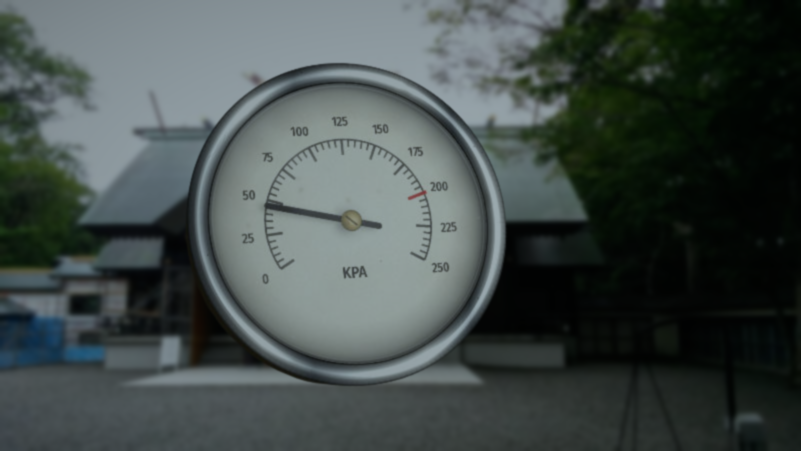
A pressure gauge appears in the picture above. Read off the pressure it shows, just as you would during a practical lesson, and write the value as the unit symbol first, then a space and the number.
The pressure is kPa 45
